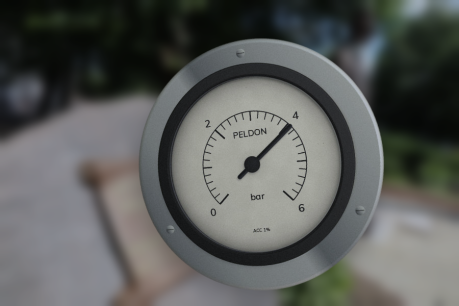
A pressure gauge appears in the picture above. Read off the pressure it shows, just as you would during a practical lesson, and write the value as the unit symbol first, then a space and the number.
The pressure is bar 4.1
